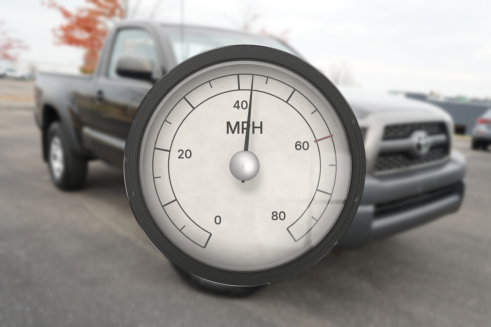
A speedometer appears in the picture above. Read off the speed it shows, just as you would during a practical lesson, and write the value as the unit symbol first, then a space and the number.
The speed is mph 42.5
